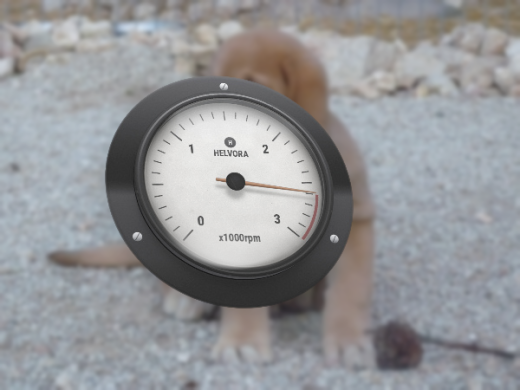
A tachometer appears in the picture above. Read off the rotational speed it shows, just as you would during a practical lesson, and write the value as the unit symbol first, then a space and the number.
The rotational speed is rpm 2600
